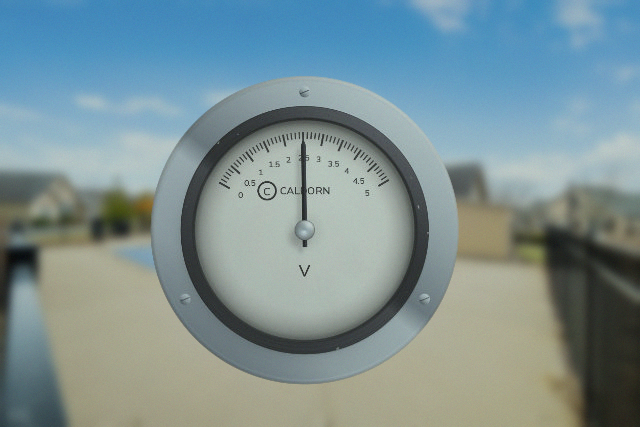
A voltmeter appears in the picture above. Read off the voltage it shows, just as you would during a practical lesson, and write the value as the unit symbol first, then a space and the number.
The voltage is V 2.5
